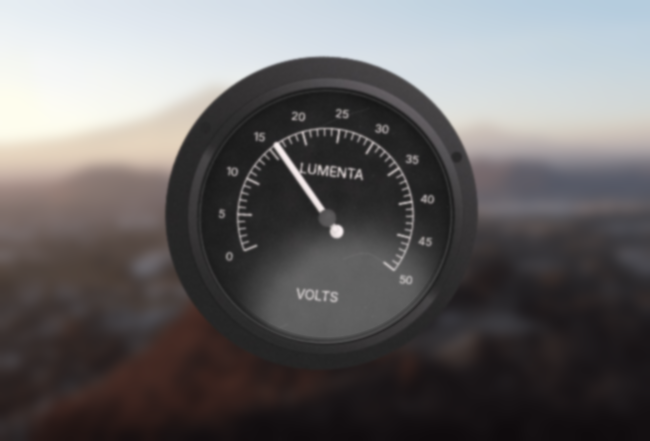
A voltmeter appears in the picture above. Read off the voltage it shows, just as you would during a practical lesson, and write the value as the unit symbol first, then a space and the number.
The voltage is V 16
